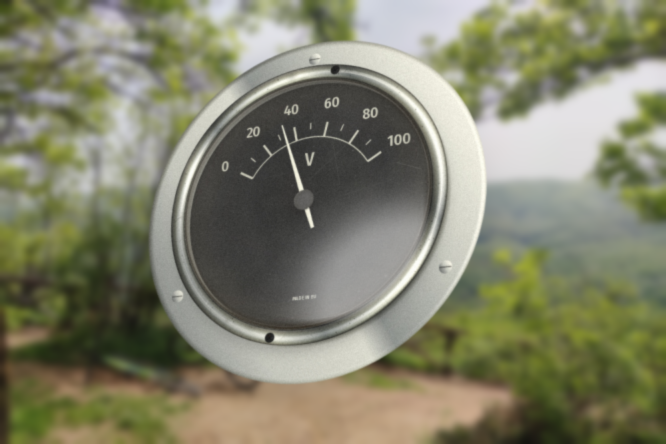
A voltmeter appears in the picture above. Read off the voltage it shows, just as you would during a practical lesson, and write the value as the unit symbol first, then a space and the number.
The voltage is V 35
